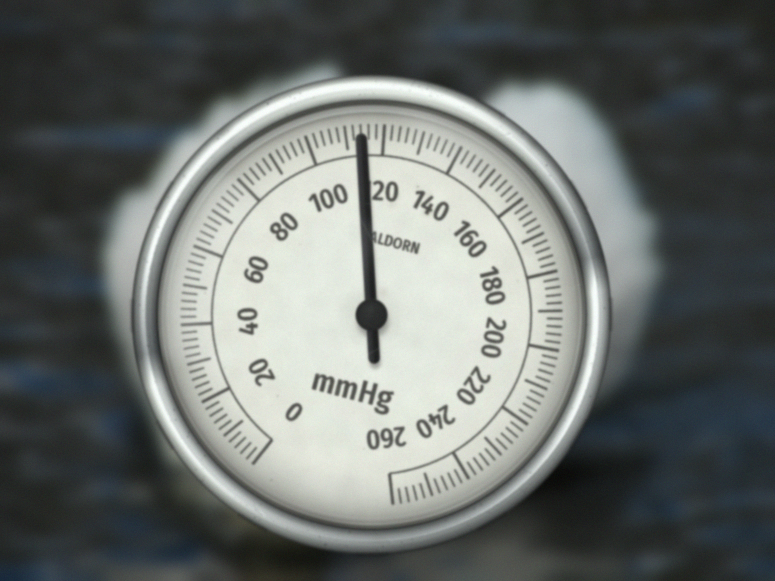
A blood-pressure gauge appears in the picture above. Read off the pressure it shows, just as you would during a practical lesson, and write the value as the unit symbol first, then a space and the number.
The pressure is mmHg 114
